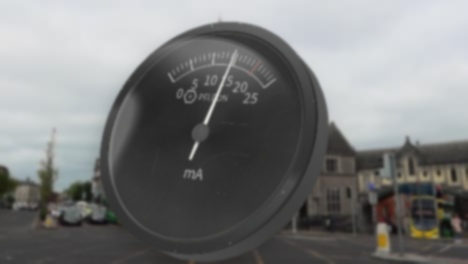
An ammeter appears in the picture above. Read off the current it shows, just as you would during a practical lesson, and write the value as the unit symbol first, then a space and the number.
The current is mA 15
